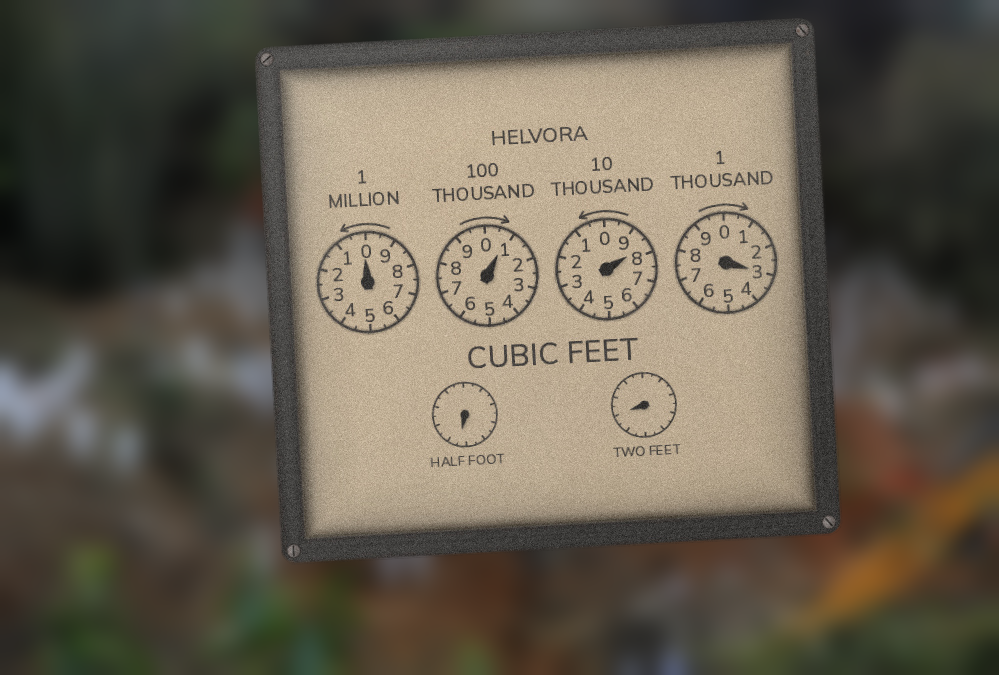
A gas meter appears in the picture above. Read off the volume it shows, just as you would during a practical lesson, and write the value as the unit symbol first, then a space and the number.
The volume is ft³ 8300
